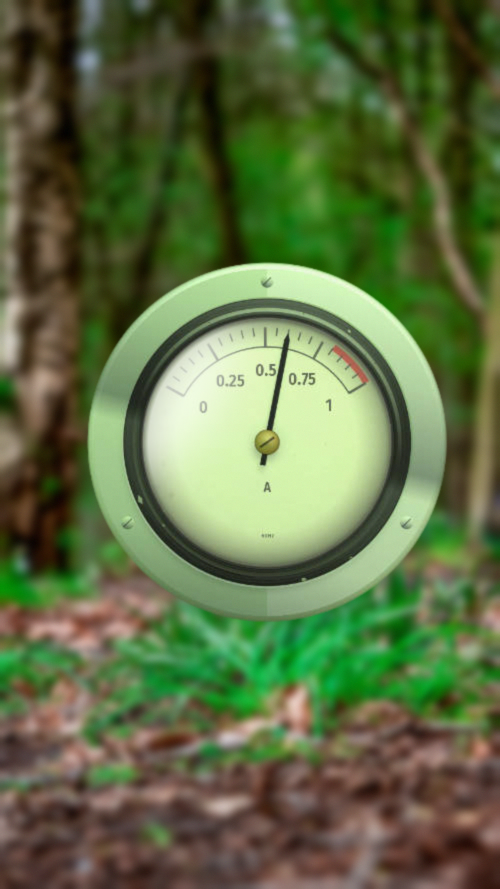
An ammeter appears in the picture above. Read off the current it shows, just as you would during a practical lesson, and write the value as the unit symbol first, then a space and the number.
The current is A 0.6
